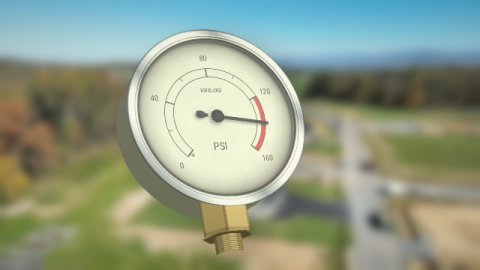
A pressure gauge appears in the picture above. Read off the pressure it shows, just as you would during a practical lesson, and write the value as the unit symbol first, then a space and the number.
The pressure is psi 140
